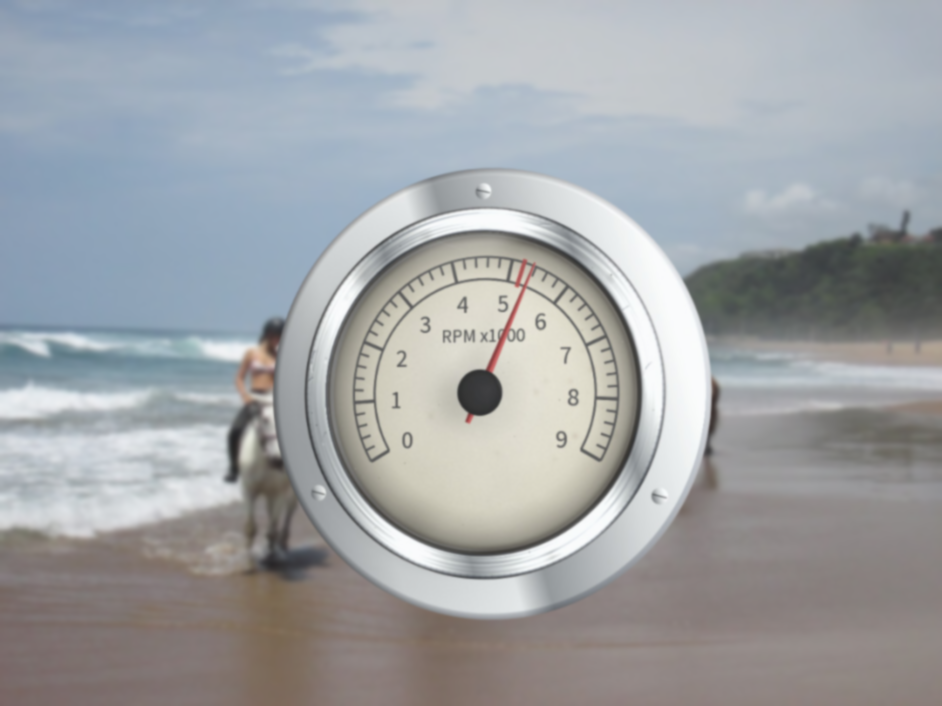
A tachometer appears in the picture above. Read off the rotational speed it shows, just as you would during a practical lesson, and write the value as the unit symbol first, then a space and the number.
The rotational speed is rpm 5400
